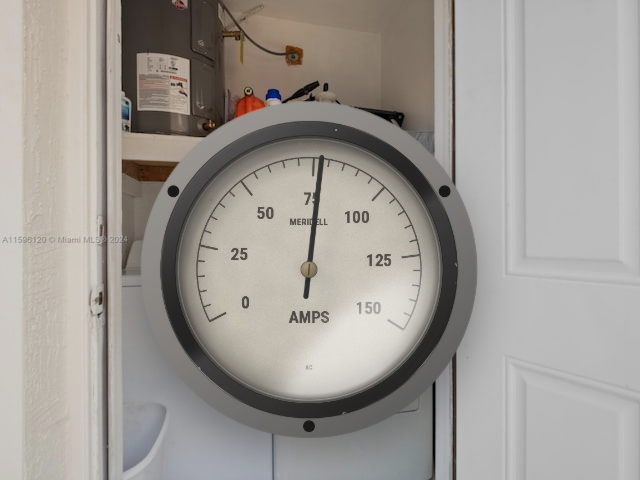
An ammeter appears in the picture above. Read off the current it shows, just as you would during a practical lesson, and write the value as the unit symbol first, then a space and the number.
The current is A 77.5
